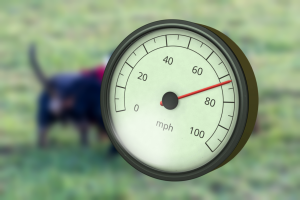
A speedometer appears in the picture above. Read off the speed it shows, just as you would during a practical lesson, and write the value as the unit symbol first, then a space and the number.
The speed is mph 72.5
